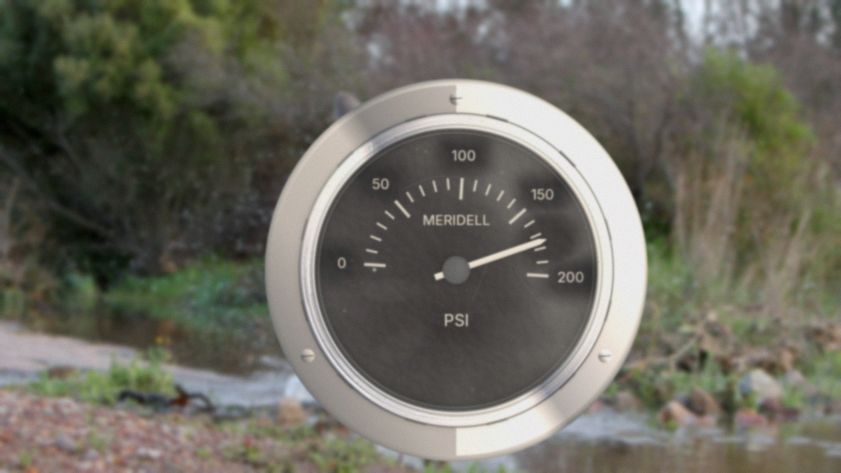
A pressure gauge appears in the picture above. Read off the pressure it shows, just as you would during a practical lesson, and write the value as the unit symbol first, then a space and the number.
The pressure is psi 175
